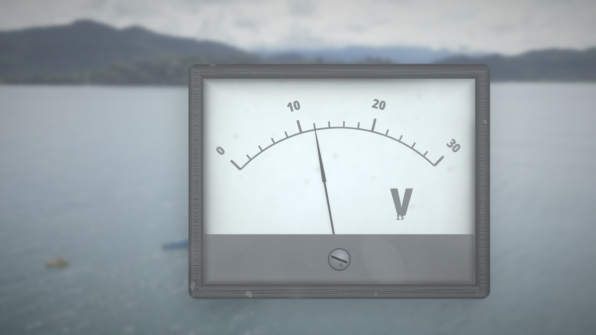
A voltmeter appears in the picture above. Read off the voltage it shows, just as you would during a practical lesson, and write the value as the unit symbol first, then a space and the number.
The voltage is V 12
